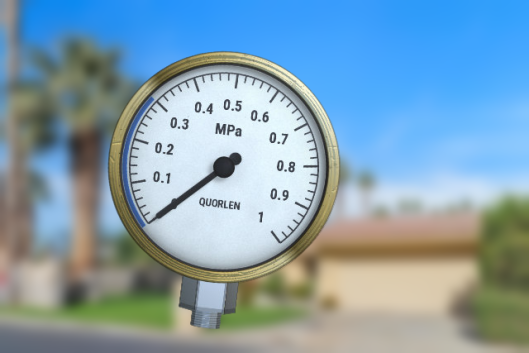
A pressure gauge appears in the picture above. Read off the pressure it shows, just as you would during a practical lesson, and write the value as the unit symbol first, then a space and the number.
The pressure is MPa 0
